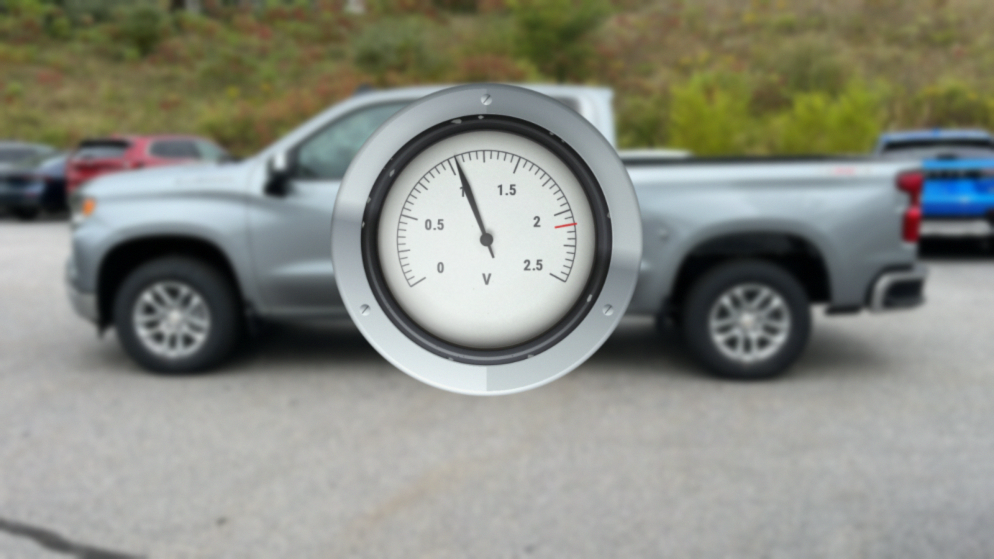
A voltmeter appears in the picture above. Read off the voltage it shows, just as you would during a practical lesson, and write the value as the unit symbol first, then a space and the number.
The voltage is V 1.05
